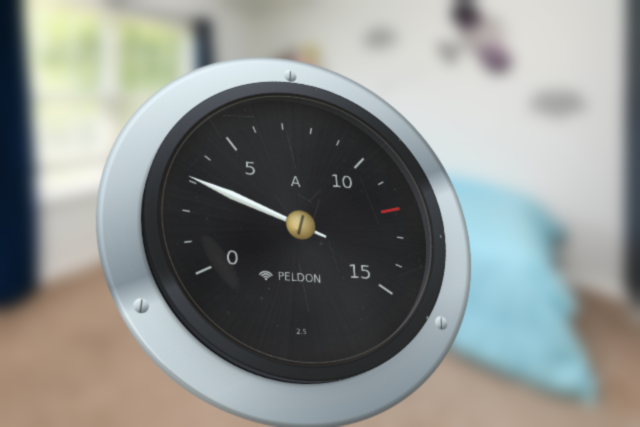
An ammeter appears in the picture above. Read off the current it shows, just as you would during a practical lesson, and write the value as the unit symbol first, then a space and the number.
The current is A 3
